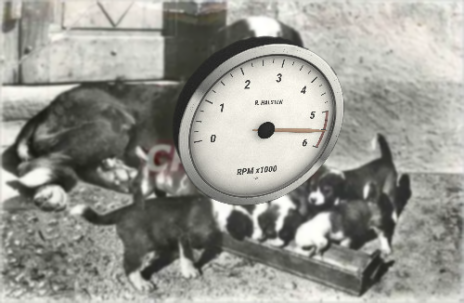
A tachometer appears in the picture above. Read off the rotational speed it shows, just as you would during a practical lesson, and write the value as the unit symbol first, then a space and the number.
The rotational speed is rpm 5500
